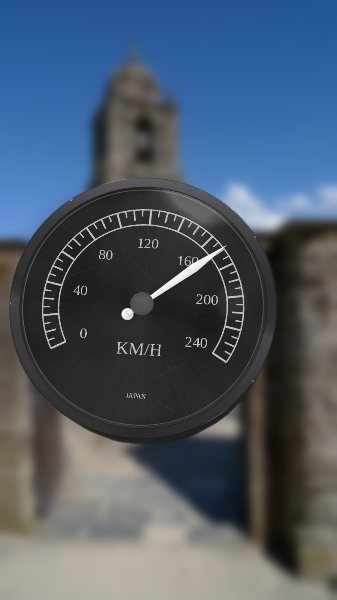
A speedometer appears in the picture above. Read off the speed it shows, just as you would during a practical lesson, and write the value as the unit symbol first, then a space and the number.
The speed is km/h 170
